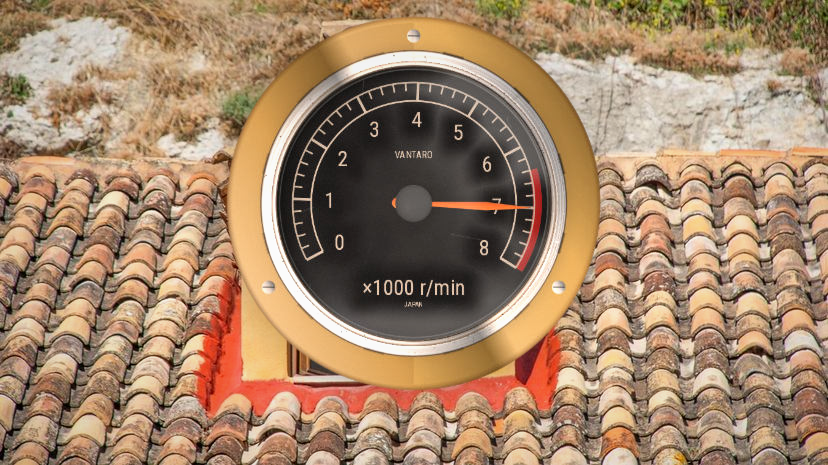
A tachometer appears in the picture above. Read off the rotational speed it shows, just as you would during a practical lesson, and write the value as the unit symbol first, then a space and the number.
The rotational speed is rpm 7000
